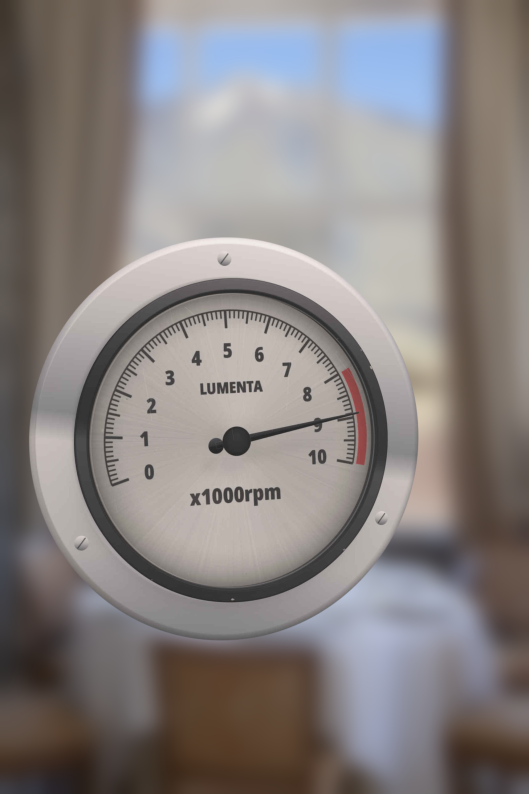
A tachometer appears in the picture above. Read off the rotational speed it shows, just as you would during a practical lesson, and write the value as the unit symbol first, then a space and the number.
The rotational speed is rpm 8900
